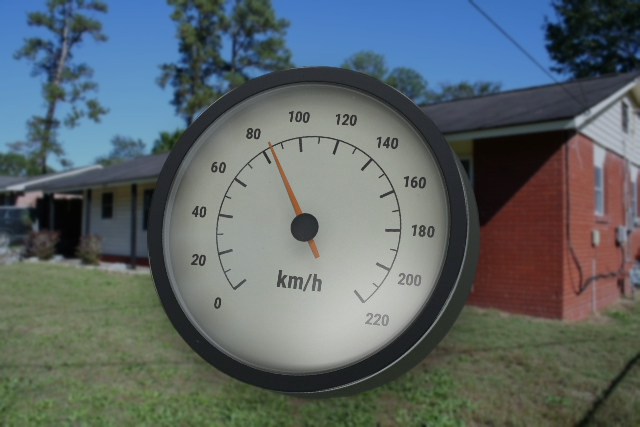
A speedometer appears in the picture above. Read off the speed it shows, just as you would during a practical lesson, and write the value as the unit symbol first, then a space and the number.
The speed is km/h 85
